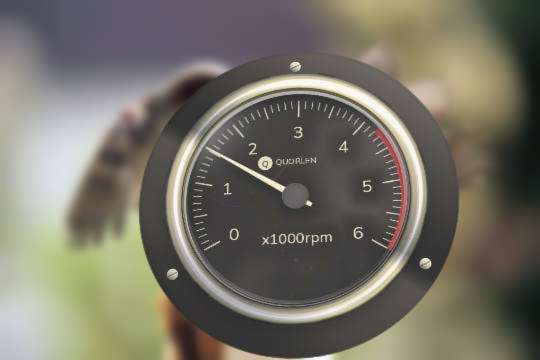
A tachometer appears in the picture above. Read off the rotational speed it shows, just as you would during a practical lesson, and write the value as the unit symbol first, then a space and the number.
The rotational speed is rpm 1500
